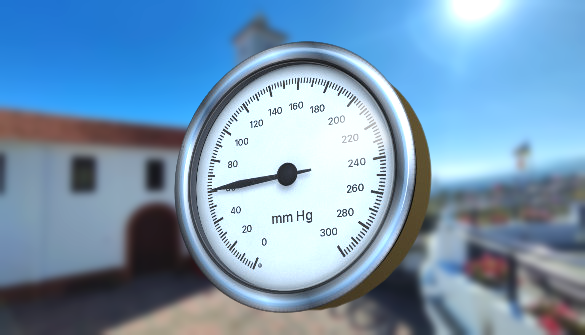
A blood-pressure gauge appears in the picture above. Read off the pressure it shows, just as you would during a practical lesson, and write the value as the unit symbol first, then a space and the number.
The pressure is mmHg 60
